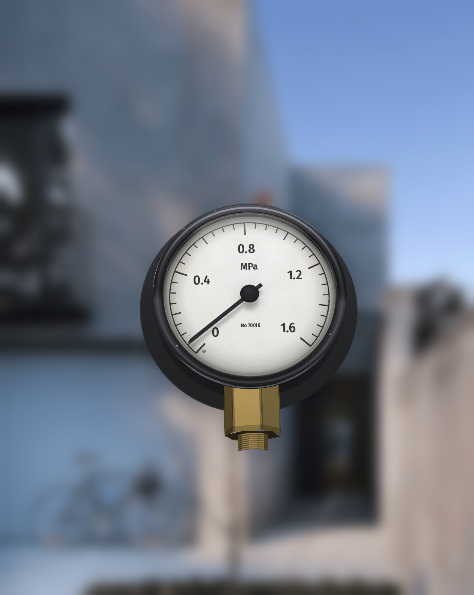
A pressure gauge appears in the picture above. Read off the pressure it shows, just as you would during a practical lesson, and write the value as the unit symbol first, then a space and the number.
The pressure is MPa 0.05
